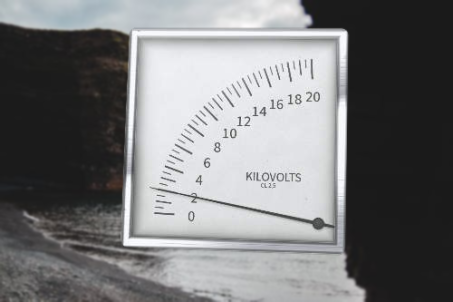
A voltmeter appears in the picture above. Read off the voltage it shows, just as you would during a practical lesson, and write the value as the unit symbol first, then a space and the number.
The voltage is kV 2
